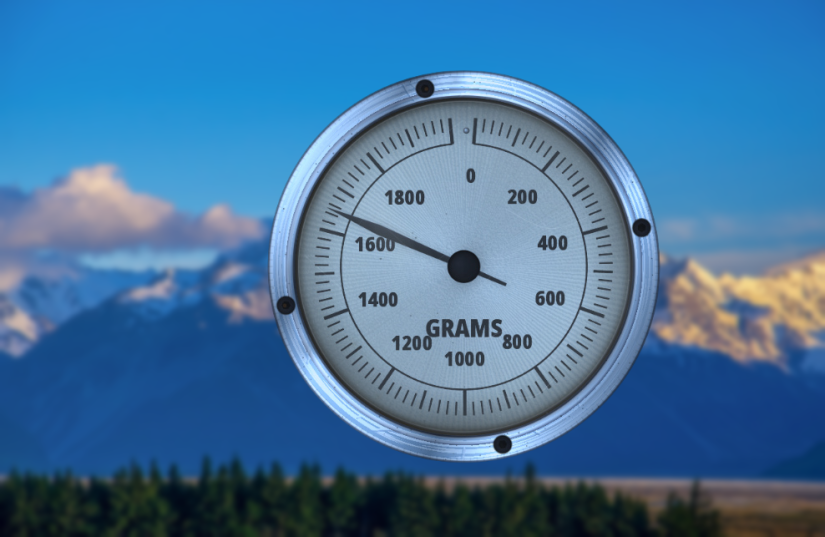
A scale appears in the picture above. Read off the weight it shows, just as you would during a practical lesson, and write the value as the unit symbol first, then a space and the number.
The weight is g 1650
